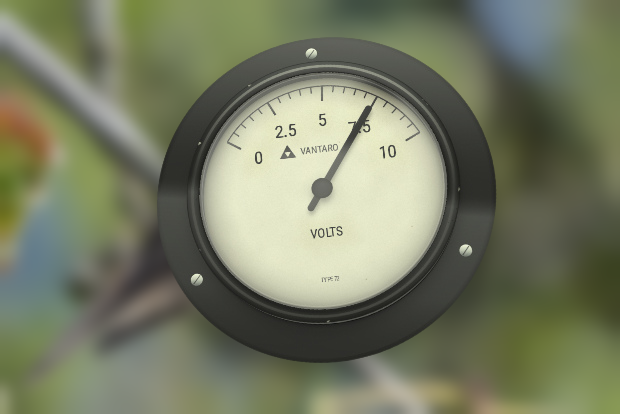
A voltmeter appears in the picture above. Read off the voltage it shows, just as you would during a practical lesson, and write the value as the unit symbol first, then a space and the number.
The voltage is V 7.5
